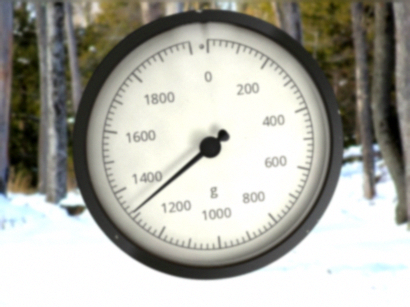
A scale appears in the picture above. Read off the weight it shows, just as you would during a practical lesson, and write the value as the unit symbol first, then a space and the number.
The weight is g 1320
